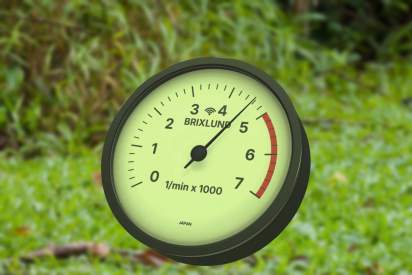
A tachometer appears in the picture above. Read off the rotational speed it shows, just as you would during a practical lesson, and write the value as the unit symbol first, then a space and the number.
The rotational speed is rpm 4600
